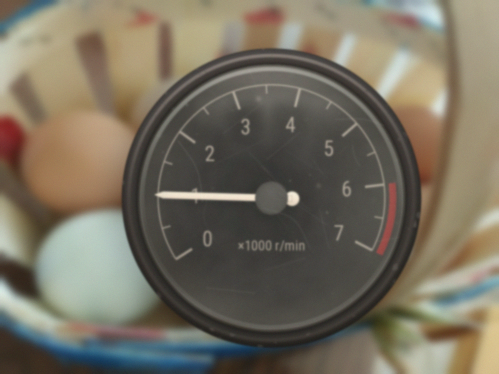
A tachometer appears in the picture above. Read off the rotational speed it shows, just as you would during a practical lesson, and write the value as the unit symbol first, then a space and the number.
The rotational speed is rpm 1000
